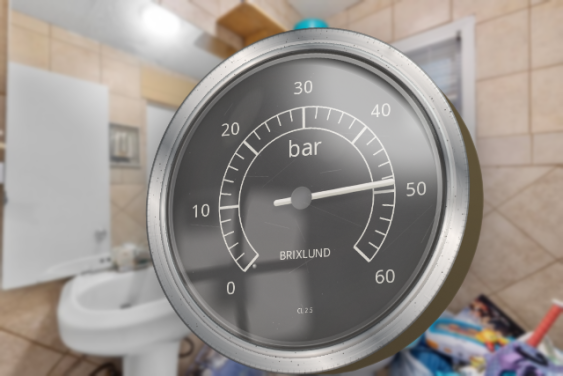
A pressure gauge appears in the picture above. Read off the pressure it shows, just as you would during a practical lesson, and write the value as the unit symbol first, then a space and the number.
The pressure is bar 49
